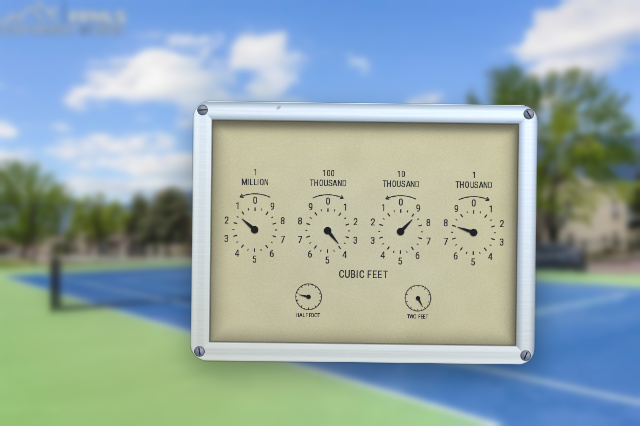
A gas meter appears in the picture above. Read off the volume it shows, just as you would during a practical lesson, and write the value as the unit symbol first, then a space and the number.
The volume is ft³ 138800
